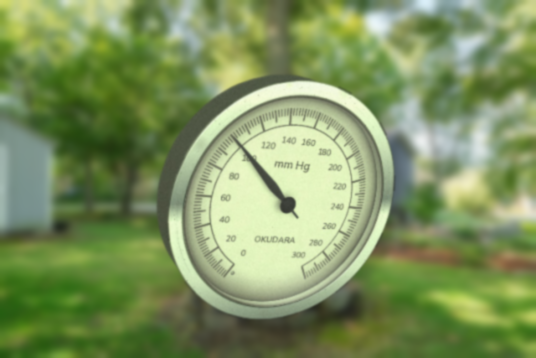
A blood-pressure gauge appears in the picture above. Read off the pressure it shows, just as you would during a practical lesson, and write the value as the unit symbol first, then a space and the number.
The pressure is mmHg 100
